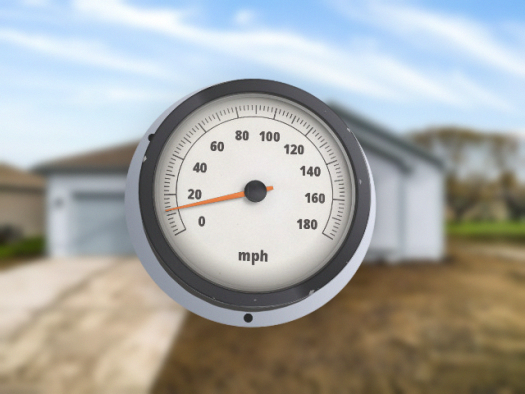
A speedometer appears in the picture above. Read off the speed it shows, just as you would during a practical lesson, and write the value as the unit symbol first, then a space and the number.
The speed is mph 12
